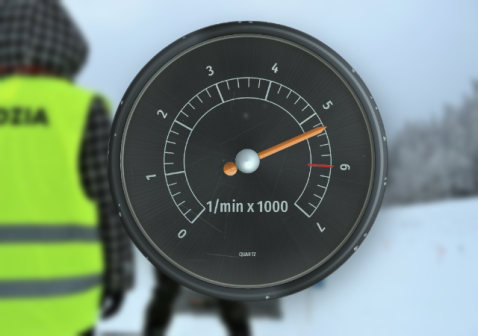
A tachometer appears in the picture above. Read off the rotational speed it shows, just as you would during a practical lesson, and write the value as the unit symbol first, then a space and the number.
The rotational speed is rpm 5300
